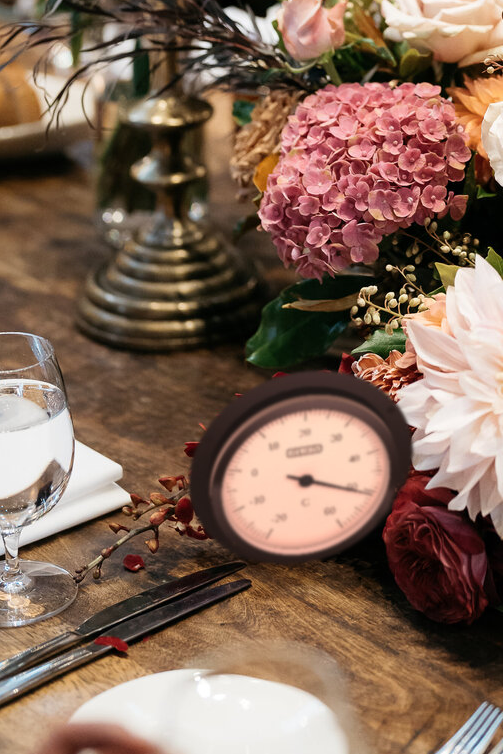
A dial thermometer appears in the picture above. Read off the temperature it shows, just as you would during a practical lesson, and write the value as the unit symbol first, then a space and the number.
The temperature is °C 50
